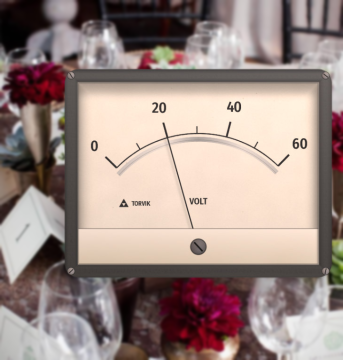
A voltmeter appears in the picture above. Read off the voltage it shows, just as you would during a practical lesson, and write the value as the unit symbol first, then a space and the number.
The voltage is V 20
